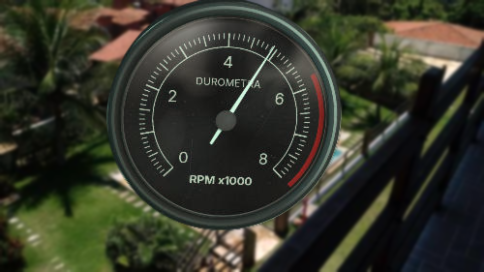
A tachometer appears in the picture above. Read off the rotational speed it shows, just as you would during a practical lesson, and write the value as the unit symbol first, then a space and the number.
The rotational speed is rpm 4900
